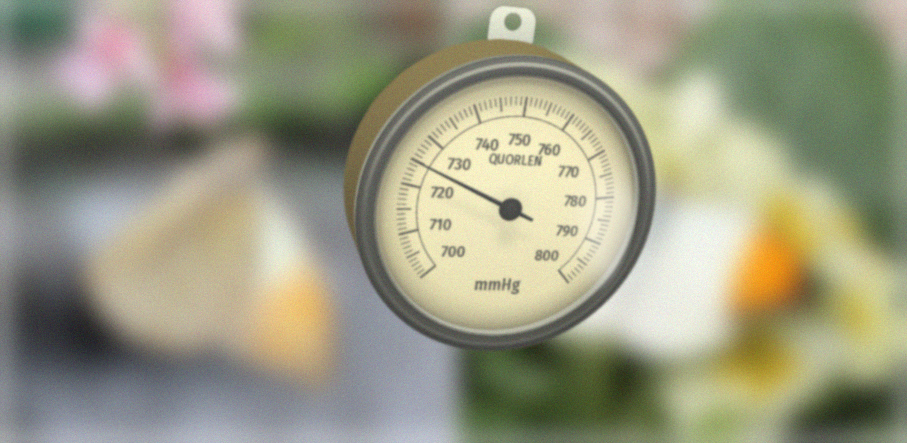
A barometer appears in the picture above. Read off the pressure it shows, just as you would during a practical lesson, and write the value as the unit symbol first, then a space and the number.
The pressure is mmHg 725
